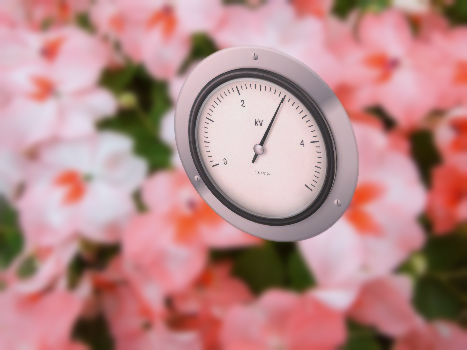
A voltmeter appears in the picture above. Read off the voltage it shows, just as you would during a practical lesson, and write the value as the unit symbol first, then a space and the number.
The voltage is kV 3
